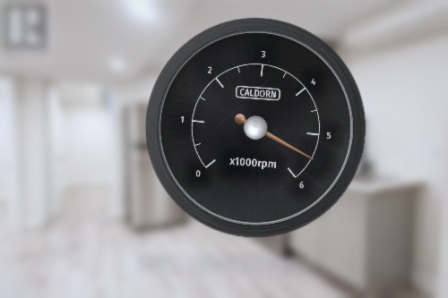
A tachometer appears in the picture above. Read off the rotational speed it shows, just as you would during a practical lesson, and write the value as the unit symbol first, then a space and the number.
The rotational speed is rpm 5500
